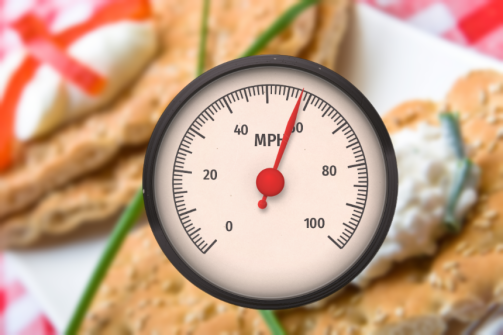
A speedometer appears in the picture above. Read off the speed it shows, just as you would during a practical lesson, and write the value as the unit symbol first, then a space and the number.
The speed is mph 58
